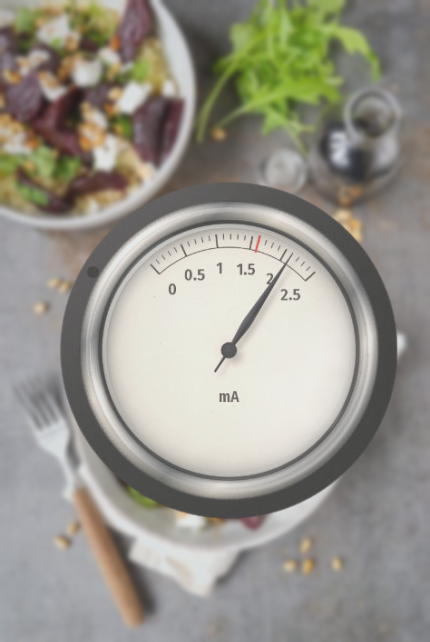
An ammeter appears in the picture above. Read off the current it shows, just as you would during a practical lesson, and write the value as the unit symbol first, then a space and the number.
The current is mA 2.1
